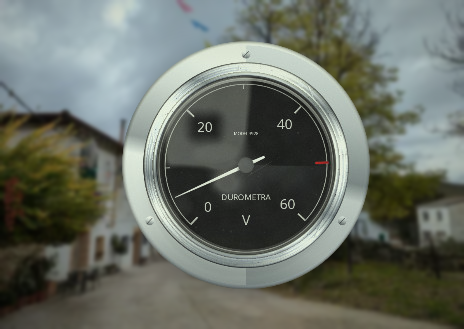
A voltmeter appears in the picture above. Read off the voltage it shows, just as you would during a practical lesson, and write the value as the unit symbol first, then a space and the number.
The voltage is V 5
